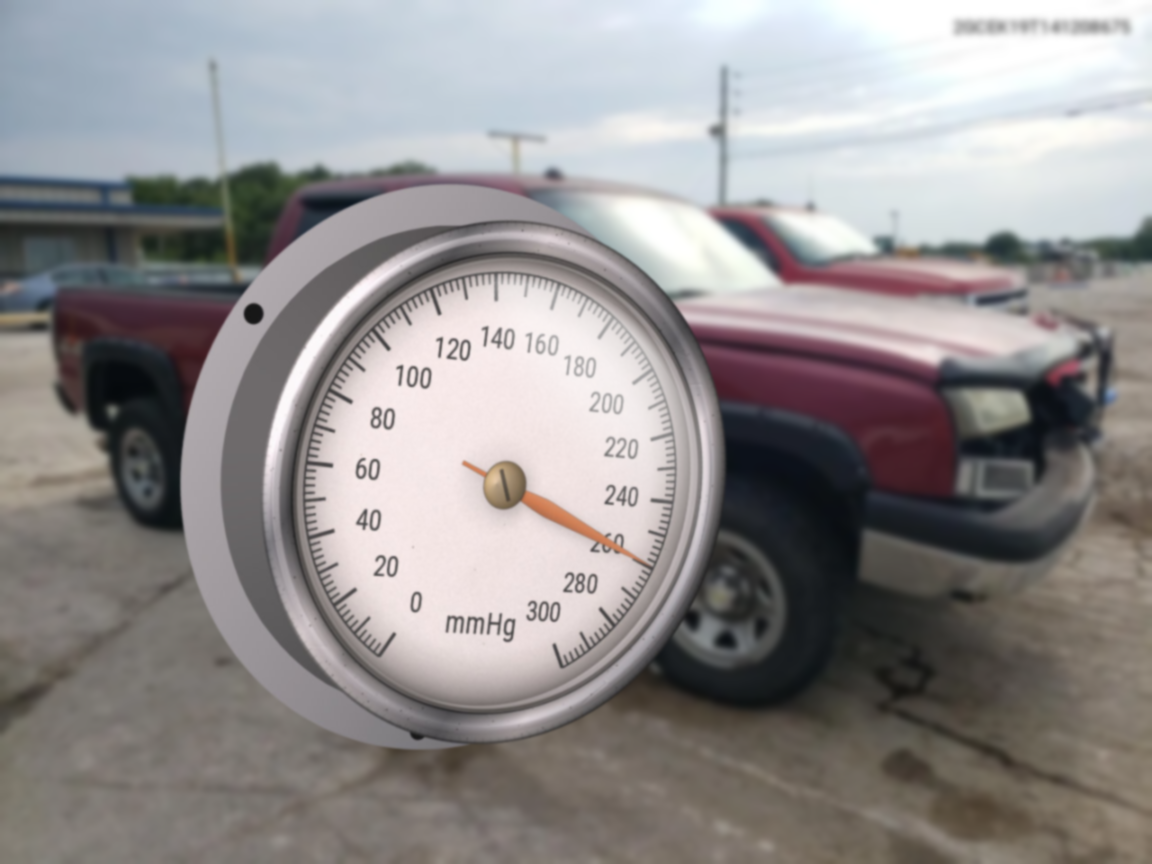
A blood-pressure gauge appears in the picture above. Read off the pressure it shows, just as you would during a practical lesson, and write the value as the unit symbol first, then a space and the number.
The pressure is mmHg 260
